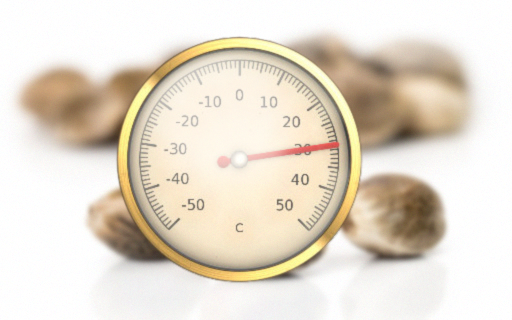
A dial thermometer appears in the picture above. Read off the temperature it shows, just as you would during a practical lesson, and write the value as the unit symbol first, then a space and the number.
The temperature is °C 30
